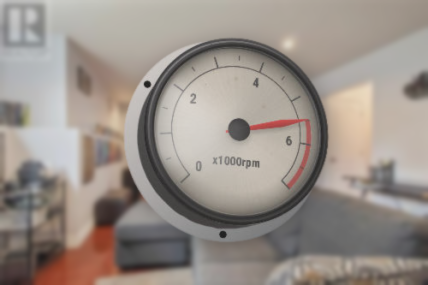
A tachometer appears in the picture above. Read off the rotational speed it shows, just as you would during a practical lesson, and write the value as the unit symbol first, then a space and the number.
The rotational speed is rpm 5500
